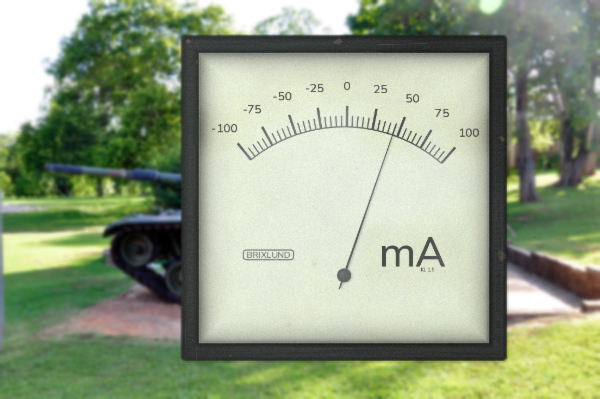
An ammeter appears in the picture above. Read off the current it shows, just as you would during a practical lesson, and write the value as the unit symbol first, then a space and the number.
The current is mA 45
